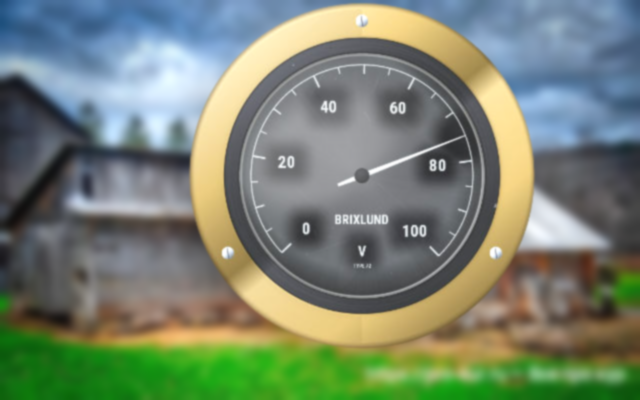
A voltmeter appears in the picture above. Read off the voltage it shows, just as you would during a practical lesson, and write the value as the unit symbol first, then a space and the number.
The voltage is V 75
